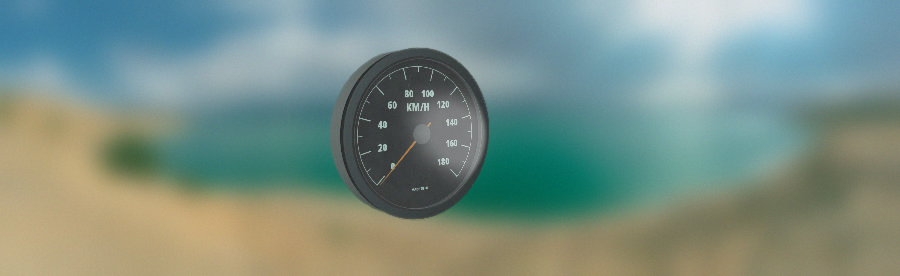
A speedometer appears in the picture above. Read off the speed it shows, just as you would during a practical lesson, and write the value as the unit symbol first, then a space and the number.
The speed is km/h 0
